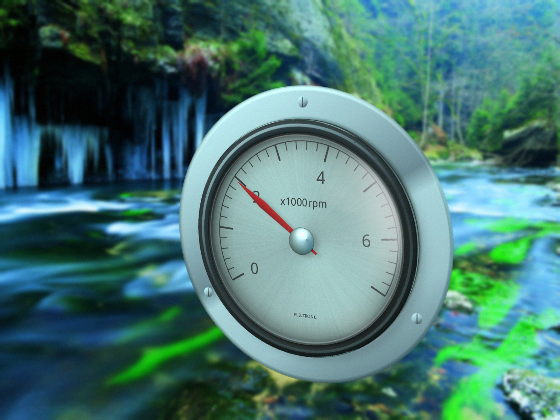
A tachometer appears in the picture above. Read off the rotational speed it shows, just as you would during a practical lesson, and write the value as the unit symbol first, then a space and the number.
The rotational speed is rpm 2000
